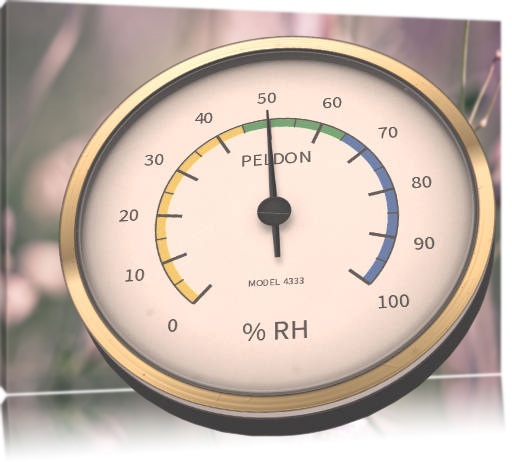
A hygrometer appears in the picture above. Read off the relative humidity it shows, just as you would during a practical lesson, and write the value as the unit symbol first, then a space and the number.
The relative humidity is % 50
